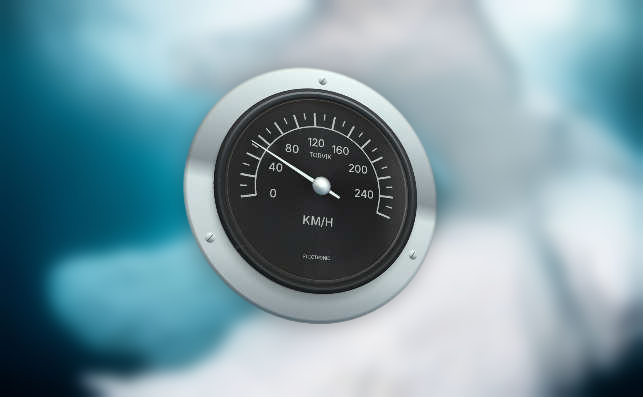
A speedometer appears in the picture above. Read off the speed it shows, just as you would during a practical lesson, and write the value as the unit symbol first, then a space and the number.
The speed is km/h 50
